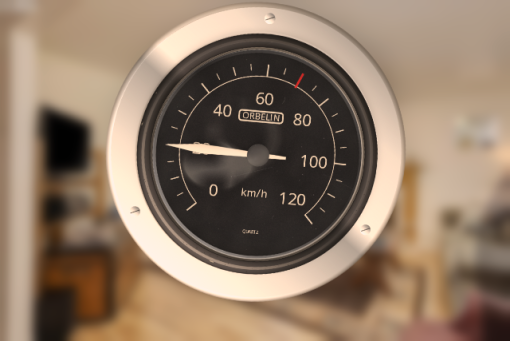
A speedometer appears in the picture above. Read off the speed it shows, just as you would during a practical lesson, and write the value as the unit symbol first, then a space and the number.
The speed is km/h 20
